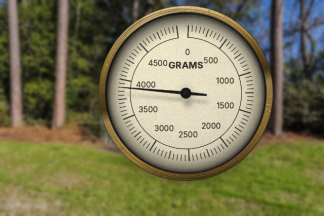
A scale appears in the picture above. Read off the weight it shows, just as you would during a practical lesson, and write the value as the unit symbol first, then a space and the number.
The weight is g 3900
